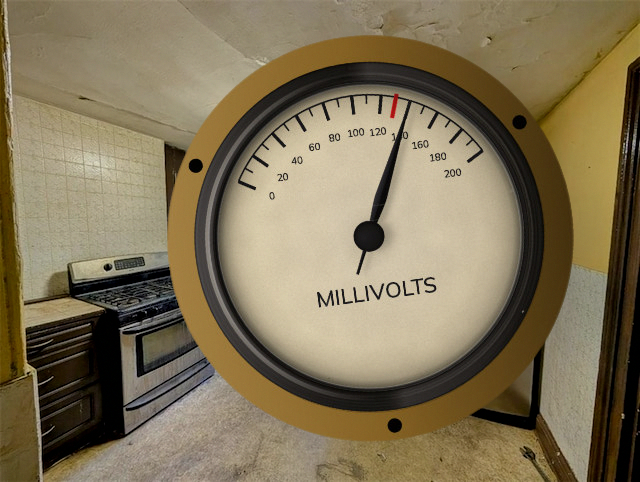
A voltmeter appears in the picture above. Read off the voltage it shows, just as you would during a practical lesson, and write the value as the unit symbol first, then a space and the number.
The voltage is mV 140
